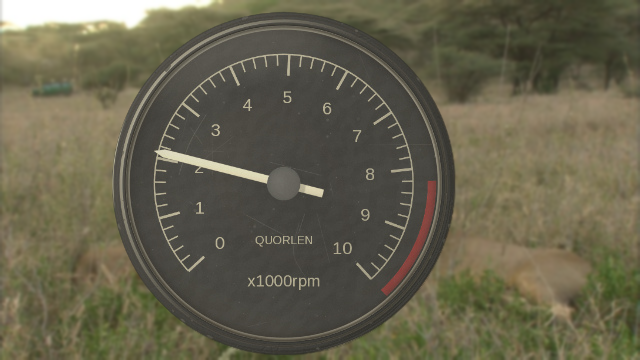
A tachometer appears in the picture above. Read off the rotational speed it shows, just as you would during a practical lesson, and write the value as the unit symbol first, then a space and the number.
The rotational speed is rpm 2100
